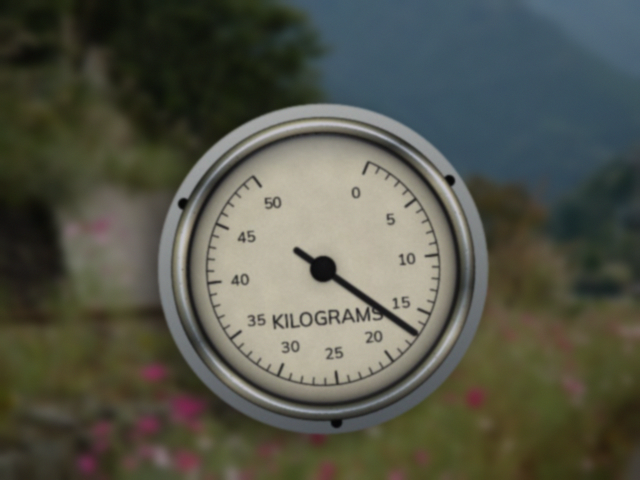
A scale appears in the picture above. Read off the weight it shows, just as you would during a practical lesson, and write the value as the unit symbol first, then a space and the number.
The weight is kg 17
